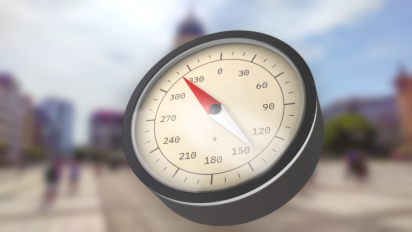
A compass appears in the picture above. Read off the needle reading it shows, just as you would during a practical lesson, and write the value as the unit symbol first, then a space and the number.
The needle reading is ° 320
